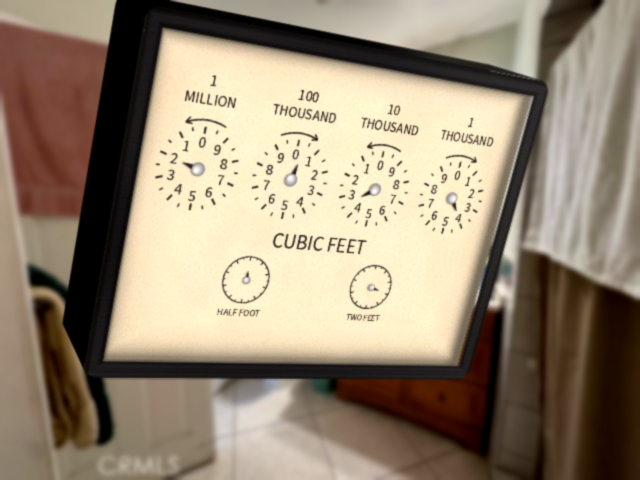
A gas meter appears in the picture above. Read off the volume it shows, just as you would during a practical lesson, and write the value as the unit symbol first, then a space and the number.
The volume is ft³ 203400
